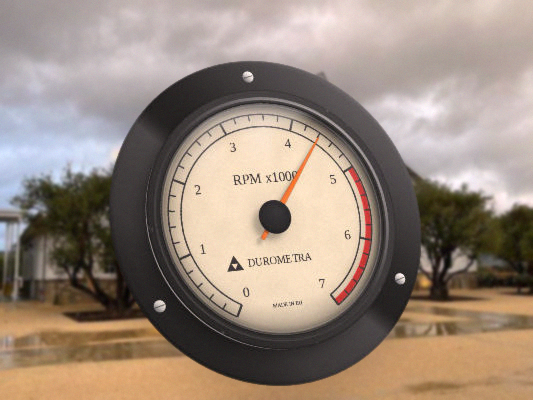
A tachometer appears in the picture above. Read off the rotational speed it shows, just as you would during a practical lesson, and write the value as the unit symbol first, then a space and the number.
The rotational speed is rpm 4400
